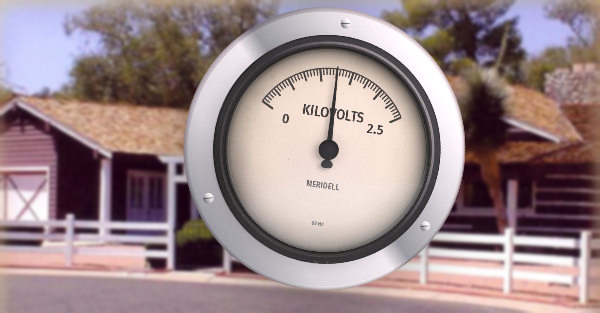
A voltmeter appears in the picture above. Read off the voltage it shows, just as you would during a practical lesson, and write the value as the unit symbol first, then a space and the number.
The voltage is kV 1.25
